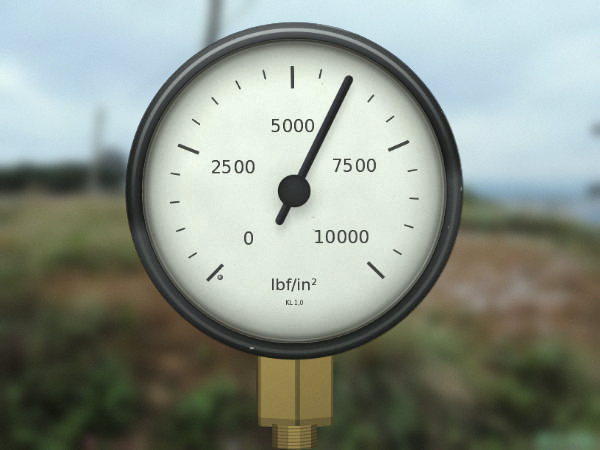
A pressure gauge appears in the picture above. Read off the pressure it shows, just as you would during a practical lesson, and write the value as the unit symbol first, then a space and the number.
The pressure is psi 6000
